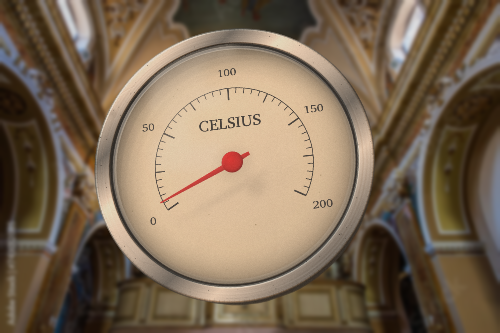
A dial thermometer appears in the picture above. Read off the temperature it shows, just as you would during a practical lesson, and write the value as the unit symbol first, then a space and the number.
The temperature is °C 5
